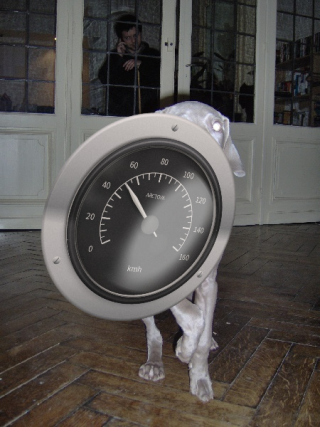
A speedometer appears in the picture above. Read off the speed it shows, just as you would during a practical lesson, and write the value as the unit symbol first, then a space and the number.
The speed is km/h 50
